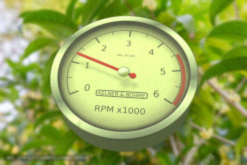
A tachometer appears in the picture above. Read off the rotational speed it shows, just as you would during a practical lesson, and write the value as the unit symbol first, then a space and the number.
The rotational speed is rpm 1250
